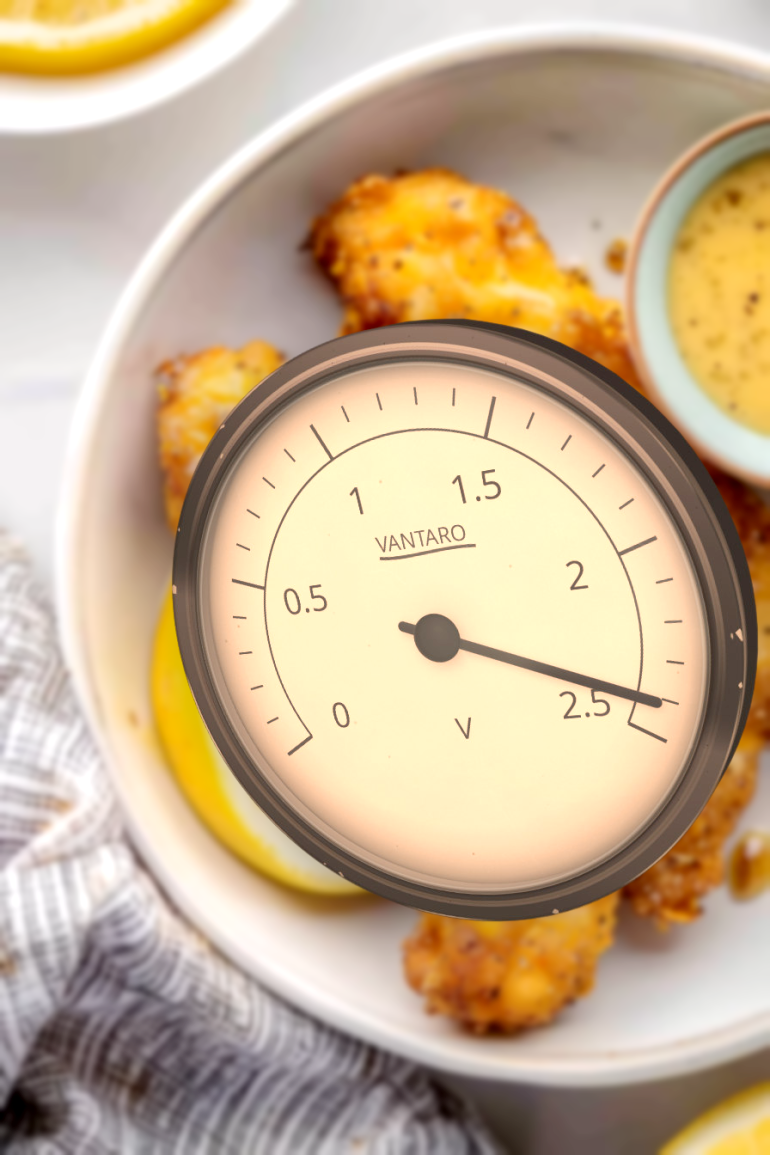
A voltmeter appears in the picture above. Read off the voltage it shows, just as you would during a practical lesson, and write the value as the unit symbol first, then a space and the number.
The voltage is V 2.4
